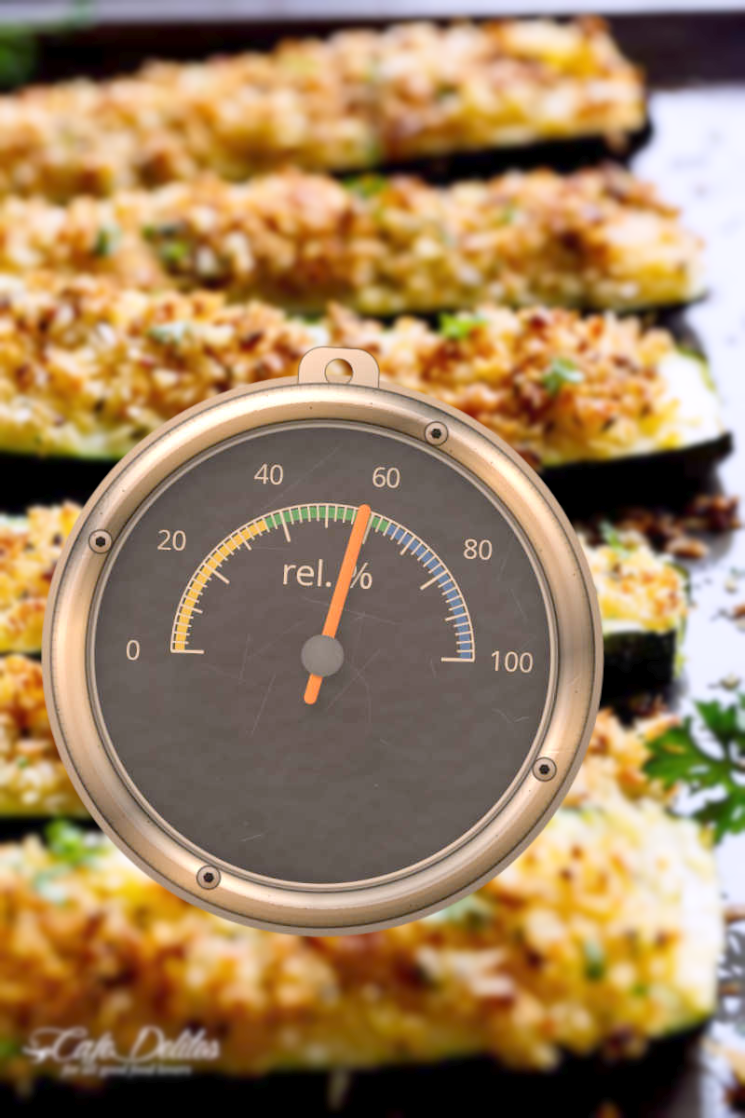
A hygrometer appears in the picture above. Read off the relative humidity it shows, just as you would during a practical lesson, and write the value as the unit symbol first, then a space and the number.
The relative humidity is % 58
